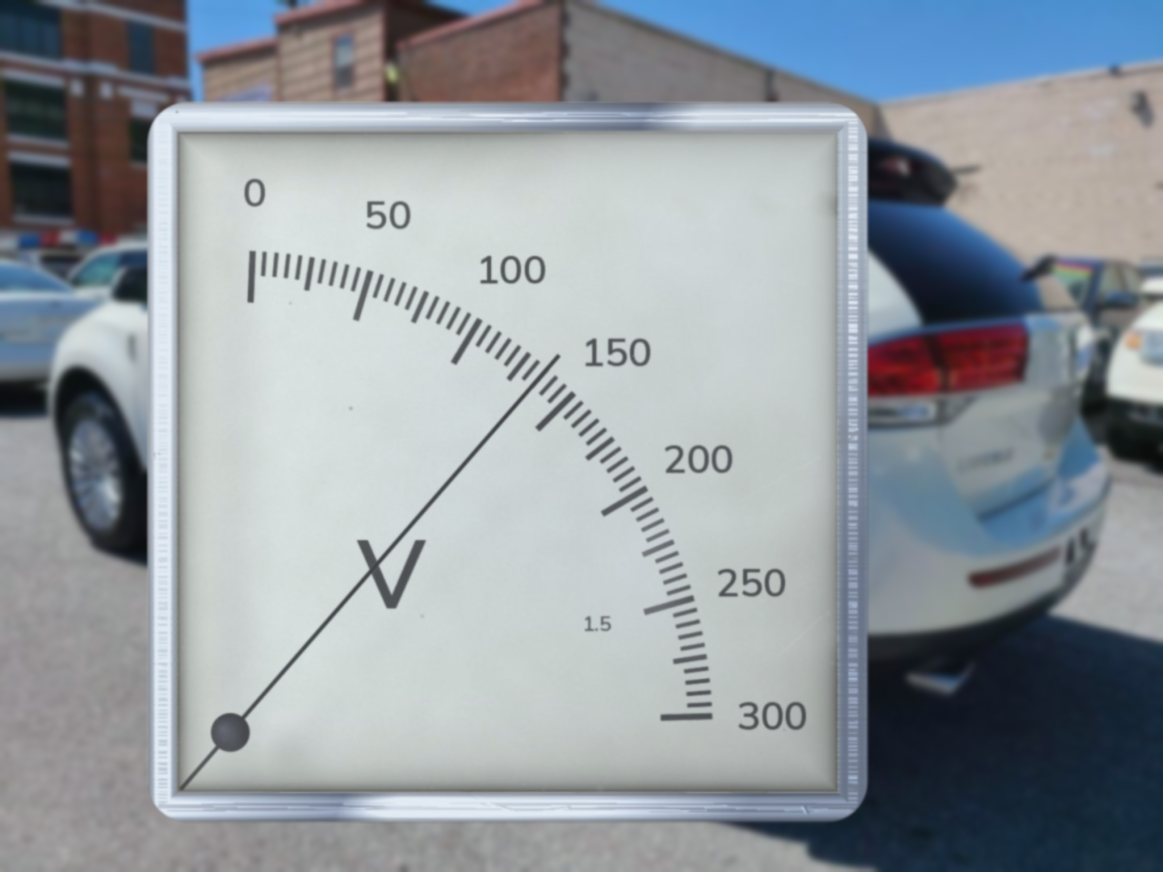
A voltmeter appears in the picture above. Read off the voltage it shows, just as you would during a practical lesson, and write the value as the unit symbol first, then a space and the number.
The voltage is V 135
